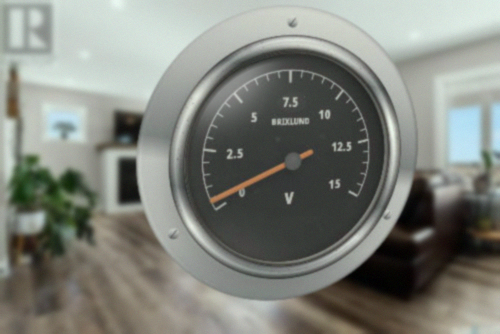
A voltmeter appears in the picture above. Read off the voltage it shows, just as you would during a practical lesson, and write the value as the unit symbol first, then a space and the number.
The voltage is V 0.5
